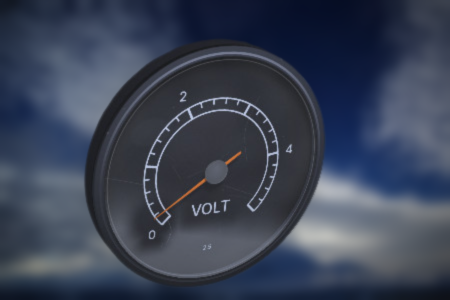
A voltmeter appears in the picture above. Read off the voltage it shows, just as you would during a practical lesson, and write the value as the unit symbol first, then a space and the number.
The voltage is V 0.2
